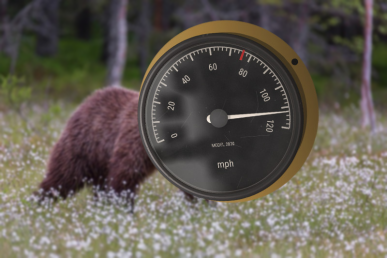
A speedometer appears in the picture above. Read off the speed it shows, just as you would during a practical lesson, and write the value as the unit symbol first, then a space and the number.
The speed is mph 112
